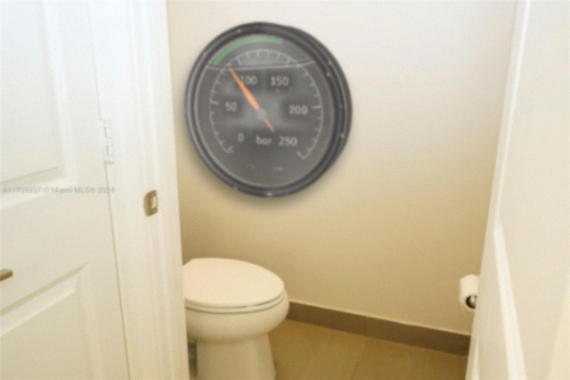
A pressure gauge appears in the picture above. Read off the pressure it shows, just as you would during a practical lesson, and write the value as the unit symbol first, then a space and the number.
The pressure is bar 90
